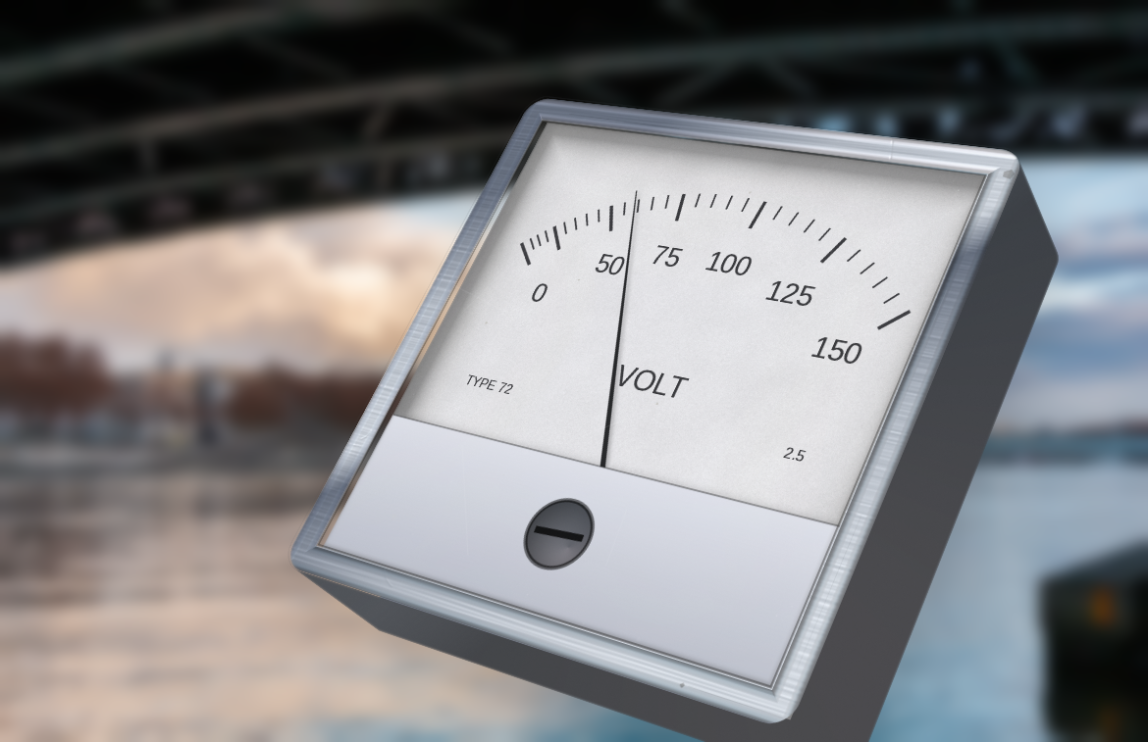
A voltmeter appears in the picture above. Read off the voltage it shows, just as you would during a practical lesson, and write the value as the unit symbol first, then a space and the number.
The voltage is V 60
